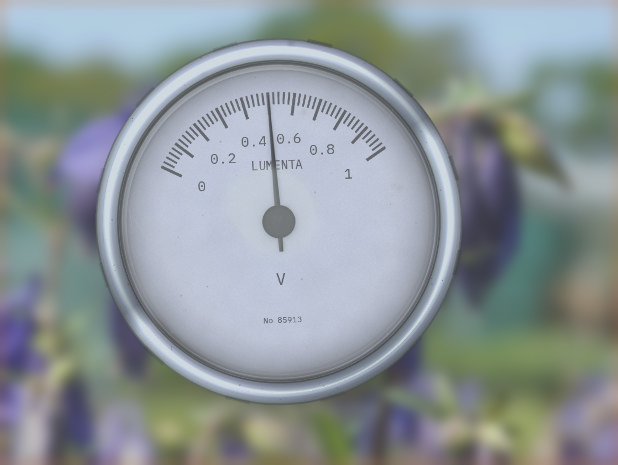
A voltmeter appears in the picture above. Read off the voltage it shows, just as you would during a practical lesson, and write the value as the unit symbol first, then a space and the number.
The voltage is V 0.5
